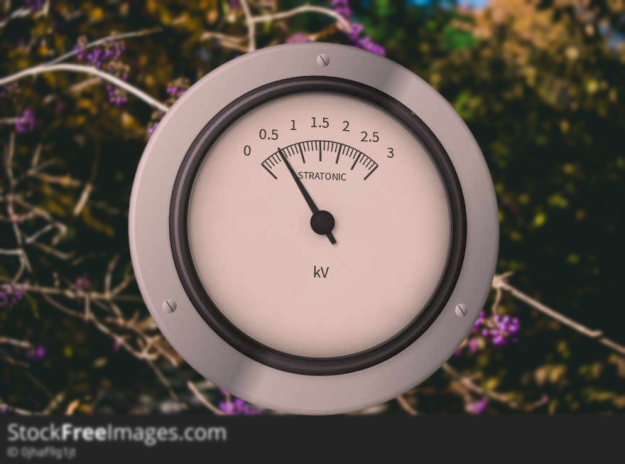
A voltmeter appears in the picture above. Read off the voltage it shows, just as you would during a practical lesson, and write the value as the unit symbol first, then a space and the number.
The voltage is kV 0.5
